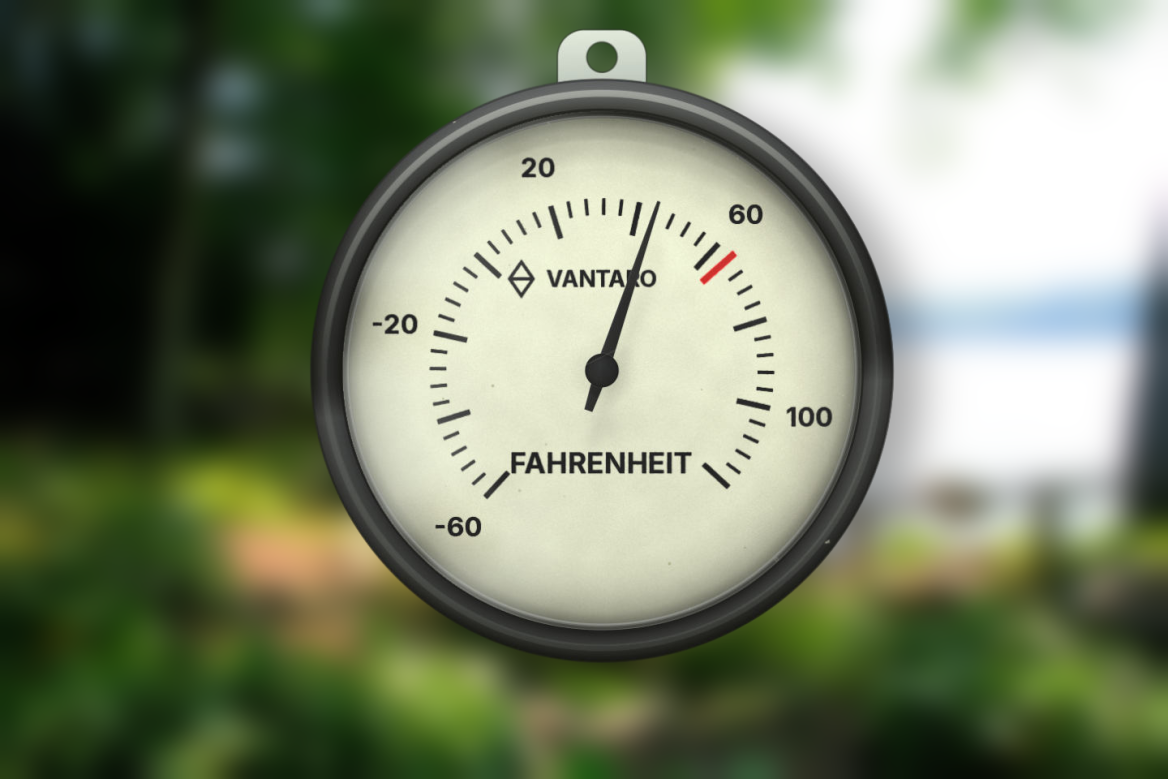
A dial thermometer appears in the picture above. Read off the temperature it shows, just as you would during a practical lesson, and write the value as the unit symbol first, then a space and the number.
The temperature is °F 44
